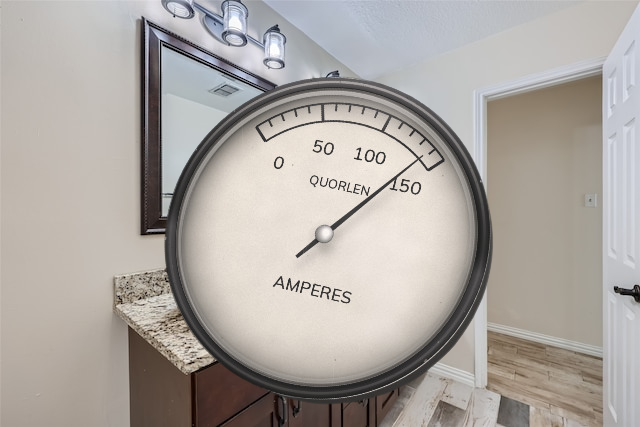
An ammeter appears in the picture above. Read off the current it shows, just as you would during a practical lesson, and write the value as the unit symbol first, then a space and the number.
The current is A 140
